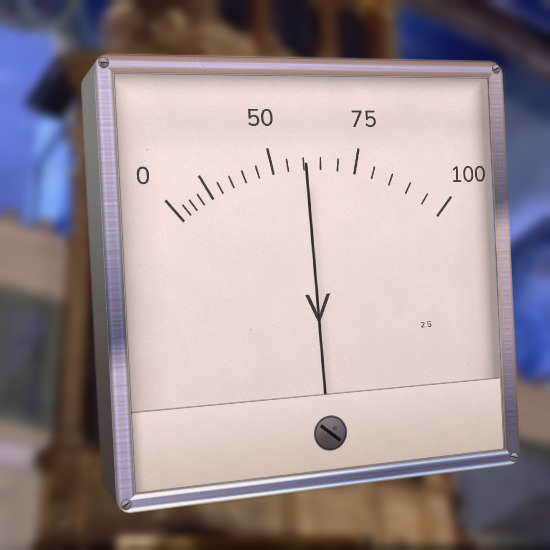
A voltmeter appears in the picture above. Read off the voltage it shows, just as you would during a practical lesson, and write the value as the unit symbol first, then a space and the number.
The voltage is V 60
